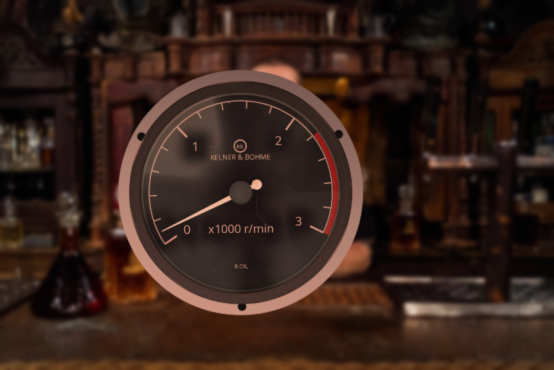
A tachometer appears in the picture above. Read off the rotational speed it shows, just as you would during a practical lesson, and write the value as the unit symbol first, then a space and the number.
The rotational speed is rpm 100
